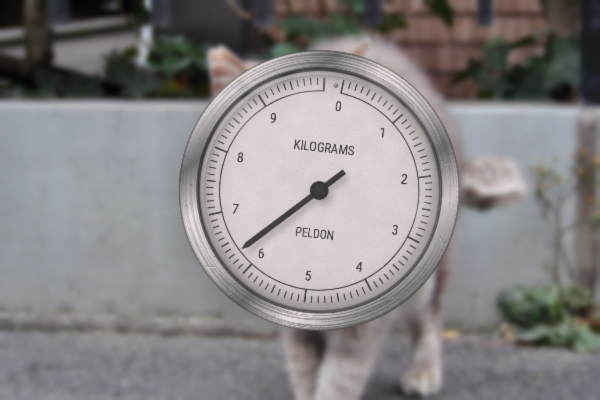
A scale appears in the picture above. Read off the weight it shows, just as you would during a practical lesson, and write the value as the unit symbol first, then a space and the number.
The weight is kg 6.3
